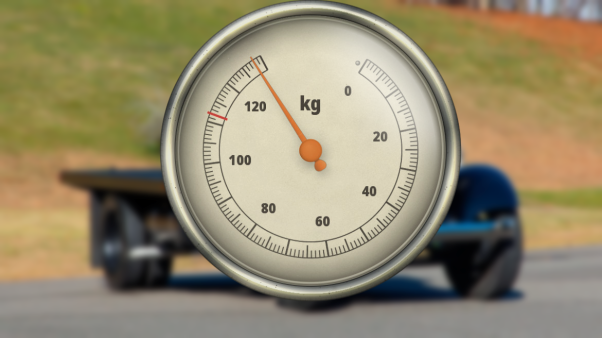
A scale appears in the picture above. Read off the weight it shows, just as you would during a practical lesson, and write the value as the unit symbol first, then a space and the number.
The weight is kg 128
